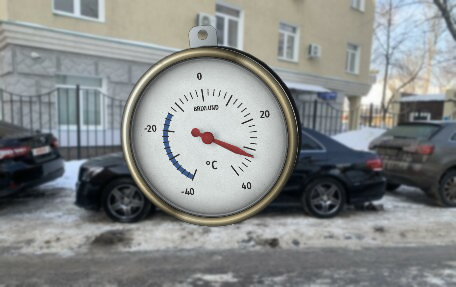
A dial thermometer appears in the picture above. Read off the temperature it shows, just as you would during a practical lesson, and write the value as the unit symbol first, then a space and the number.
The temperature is °C 32
